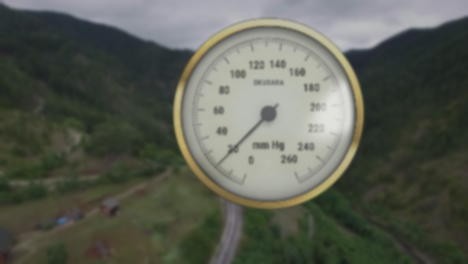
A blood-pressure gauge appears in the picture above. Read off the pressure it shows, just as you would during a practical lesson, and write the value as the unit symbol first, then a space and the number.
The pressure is mmHg 20
